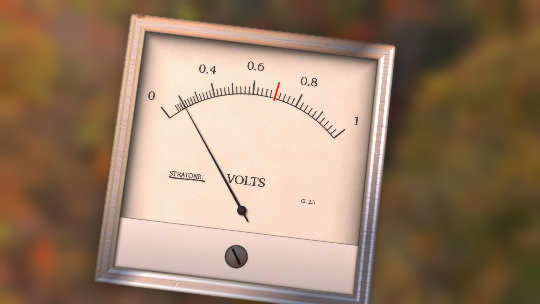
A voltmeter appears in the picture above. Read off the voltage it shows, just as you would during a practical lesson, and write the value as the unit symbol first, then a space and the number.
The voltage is V 0.2
